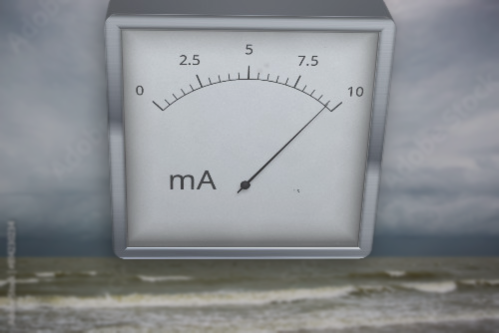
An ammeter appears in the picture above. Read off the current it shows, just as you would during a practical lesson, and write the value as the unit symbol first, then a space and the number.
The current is mA 9.5
